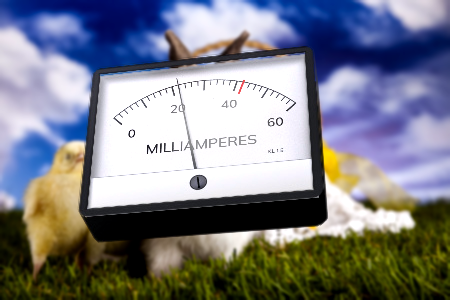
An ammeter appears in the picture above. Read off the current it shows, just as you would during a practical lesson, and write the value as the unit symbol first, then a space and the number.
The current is mA 22
